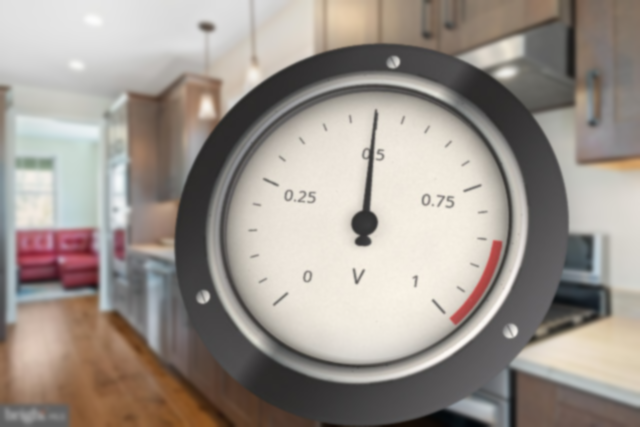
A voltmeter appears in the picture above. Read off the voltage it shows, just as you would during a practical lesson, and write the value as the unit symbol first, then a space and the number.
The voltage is V 0.5
